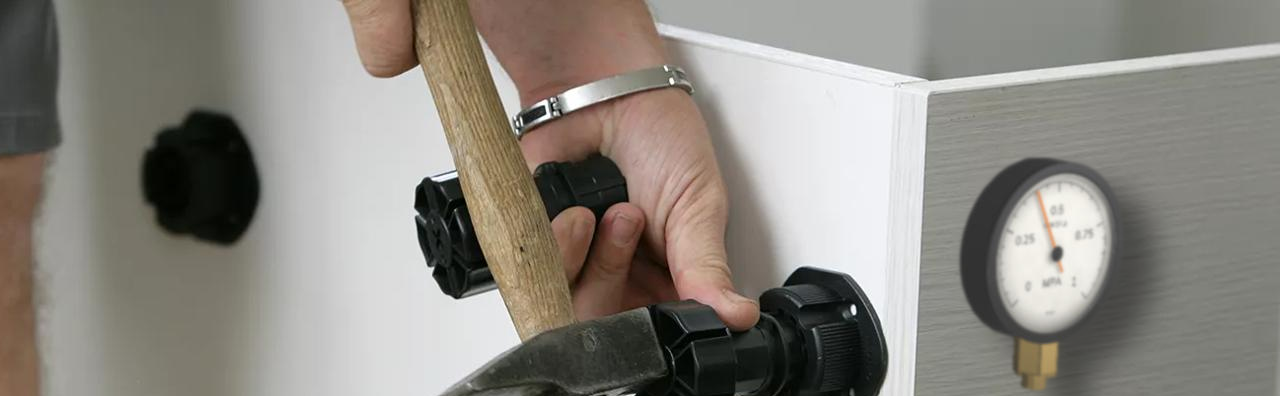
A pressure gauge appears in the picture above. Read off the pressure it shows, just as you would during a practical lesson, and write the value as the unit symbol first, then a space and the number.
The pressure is MPa 0.4
